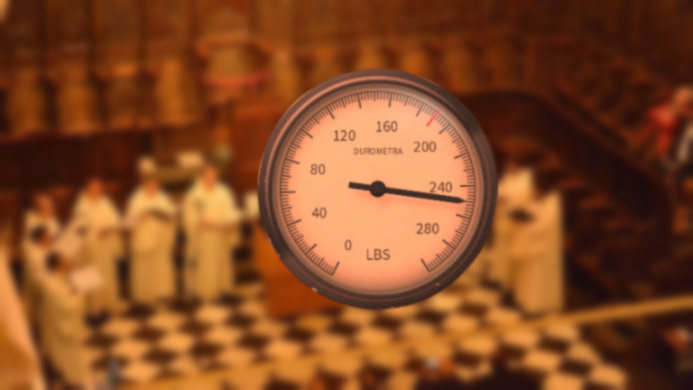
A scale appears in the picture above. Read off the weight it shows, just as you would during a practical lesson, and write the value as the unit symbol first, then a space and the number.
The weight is lb 250
